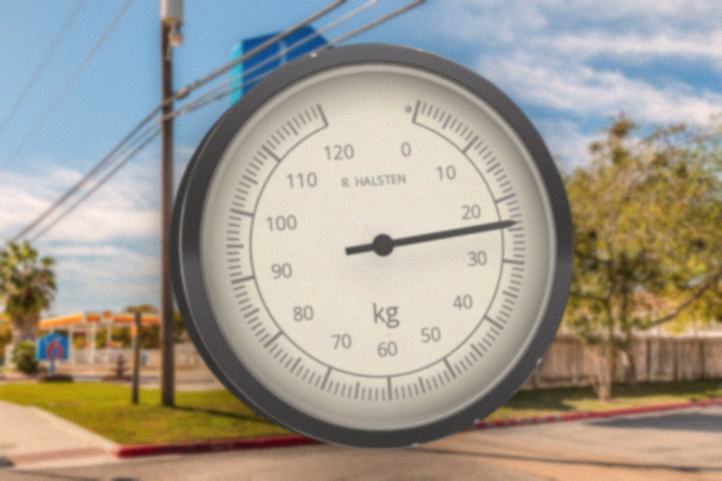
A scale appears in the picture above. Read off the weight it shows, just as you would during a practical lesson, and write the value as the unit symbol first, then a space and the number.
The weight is kg 24
